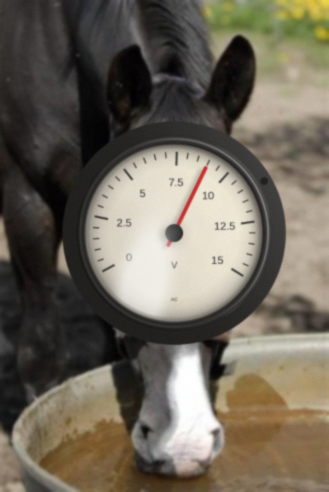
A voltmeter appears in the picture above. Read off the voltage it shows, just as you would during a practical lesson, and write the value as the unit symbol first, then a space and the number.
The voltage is V 9
